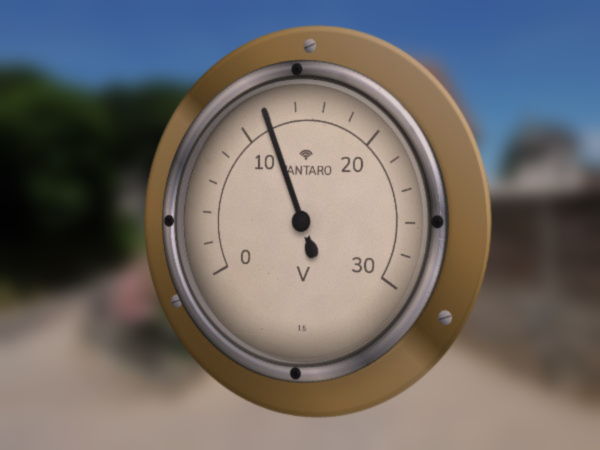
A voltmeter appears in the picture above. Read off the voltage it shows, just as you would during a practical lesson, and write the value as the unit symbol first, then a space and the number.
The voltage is V 12
